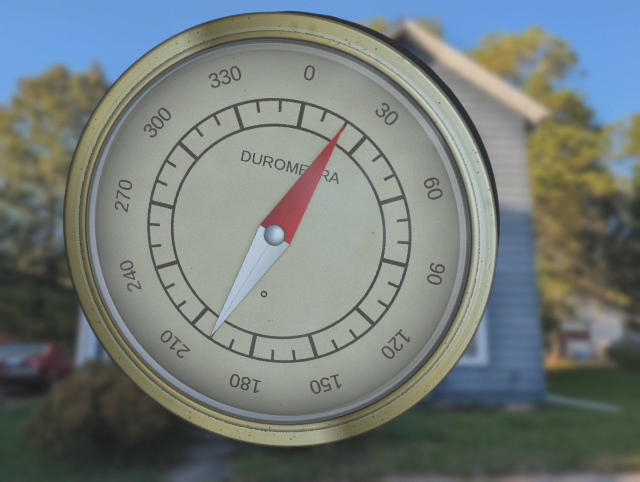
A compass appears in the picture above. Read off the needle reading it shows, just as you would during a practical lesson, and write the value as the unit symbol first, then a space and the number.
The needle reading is ° 20
